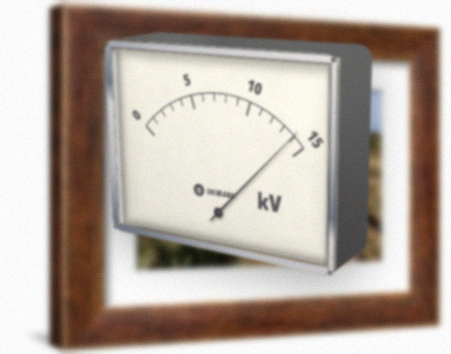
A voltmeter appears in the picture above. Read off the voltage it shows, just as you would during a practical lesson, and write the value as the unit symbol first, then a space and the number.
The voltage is kV 14
